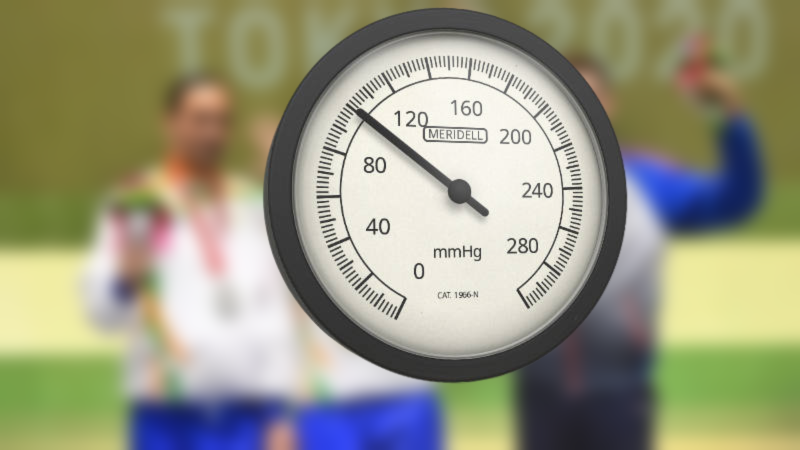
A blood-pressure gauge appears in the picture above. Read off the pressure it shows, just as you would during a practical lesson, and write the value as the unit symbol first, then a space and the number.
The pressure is mmHg 100
